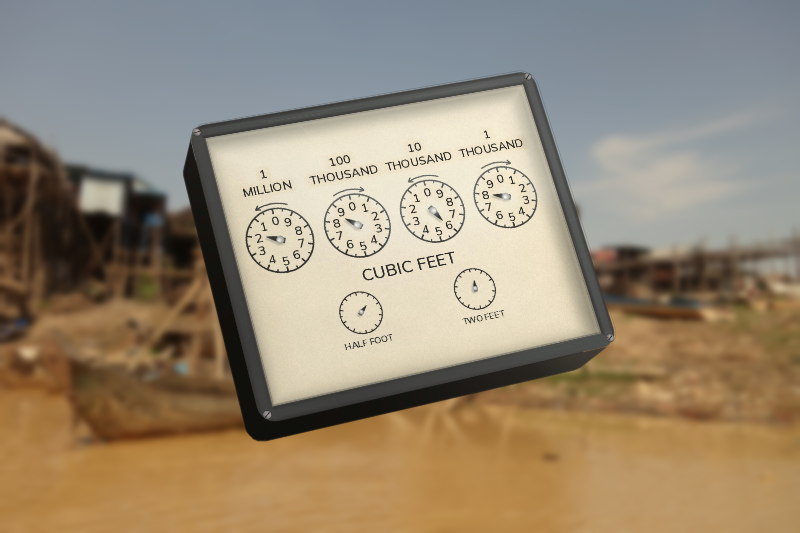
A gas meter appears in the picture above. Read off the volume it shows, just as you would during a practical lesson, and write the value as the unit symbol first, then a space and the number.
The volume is ft³ 185800
